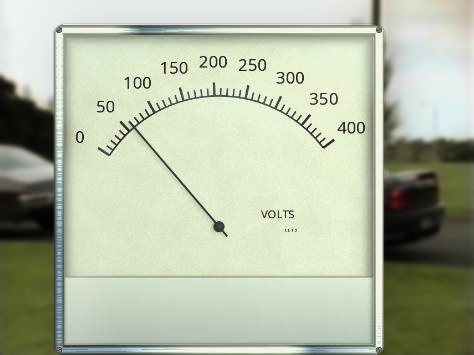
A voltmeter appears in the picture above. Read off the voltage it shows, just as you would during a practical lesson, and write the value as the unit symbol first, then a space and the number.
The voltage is V 60
